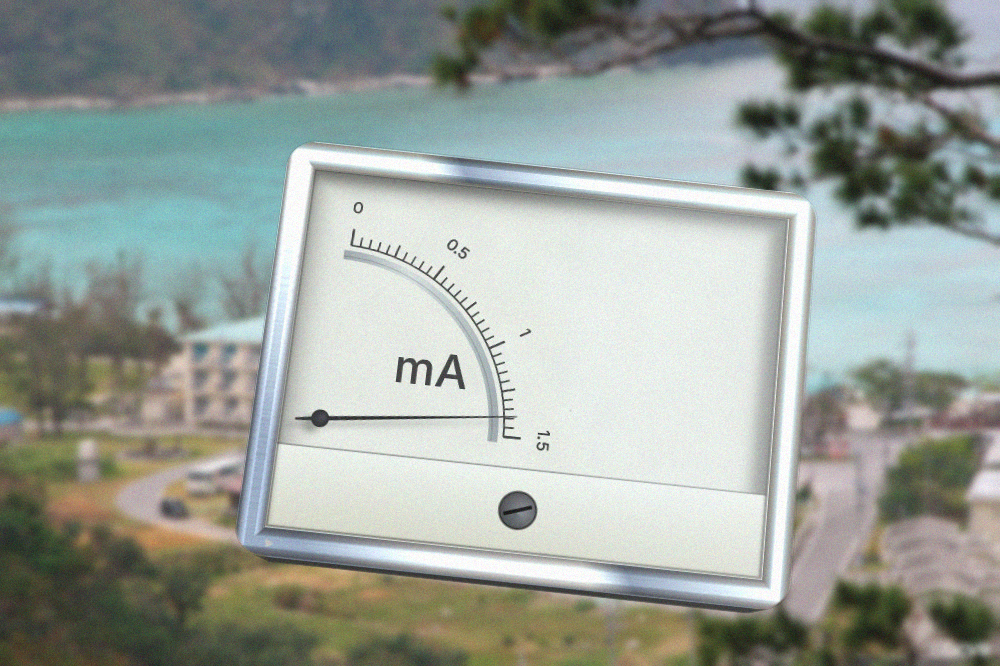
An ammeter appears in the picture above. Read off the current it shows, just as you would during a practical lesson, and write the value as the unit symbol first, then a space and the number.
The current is mA 1.4
